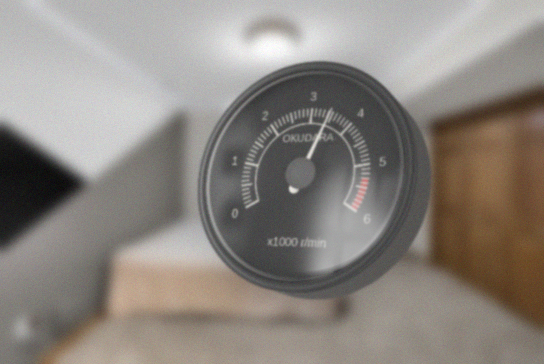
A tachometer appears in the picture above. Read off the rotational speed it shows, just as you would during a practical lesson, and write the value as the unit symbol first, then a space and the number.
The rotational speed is rpm 3500
